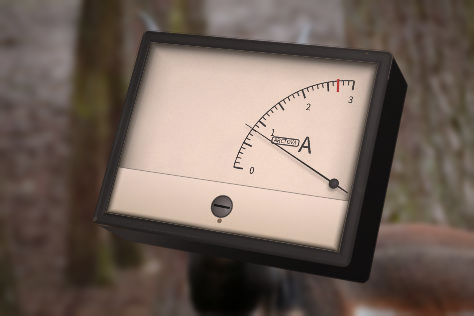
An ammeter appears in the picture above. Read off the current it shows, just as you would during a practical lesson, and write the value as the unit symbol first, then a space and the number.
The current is A 0.8
